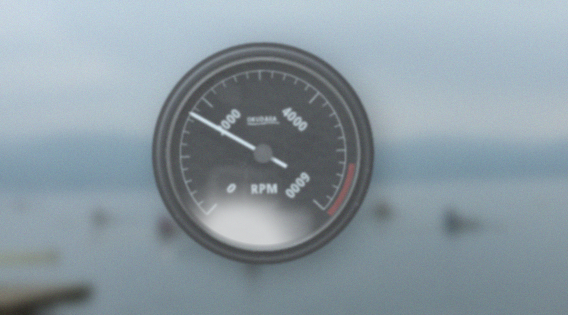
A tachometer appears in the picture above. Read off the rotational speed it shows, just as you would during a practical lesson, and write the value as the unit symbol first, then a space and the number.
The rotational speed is rpm 1700
